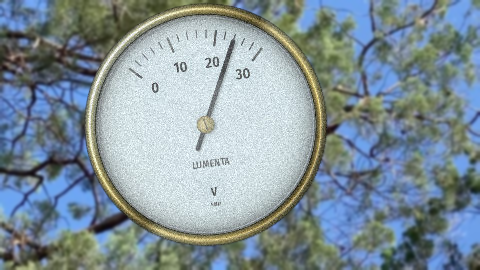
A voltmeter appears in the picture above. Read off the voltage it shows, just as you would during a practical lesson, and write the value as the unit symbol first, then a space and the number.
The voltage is V 24
